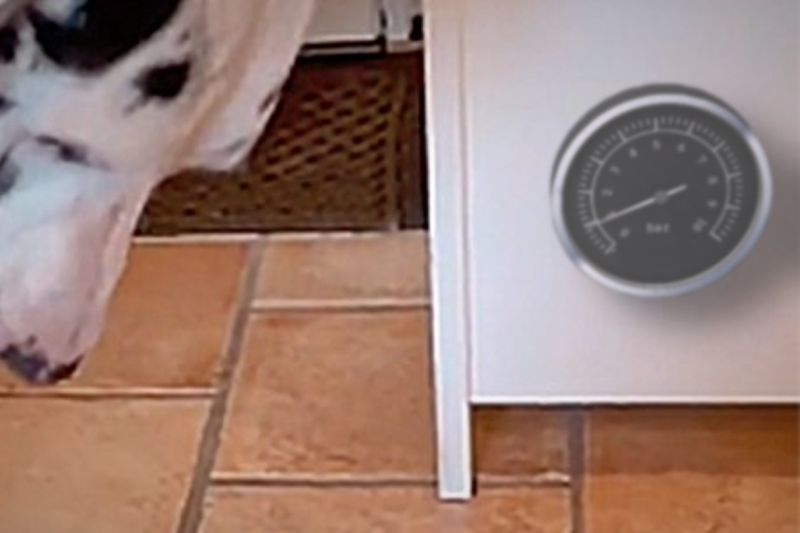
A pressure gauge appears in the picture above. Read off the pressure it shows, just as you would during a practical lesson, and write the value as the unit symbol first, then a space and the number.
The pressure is bar 1
